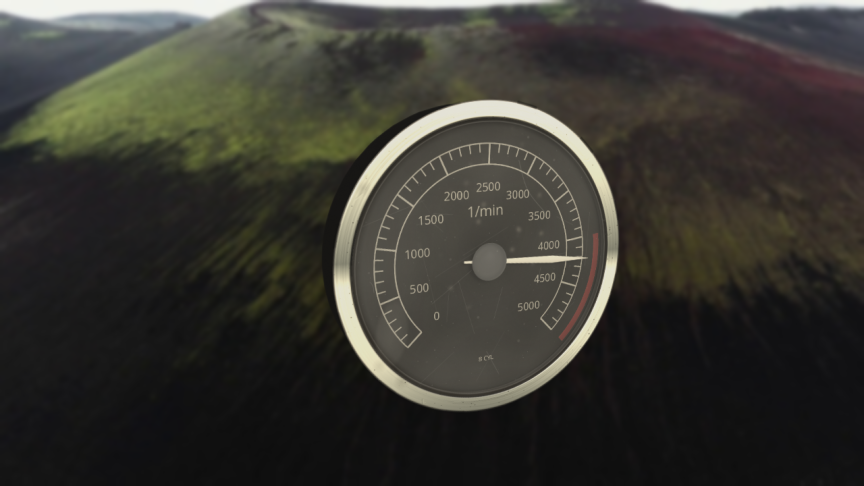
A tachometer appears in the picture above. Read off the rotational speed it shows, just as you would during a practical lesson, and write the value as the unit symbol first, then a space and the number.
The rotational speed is rpm 4200
